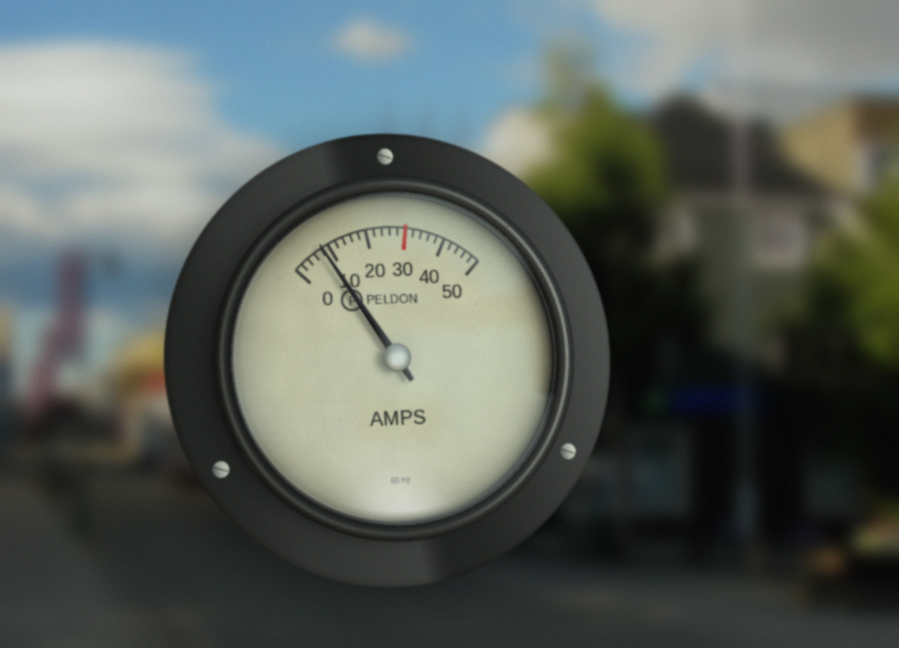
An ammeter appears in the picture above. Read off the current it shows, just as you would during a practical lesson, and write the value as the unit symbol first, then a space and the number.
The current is A 8
